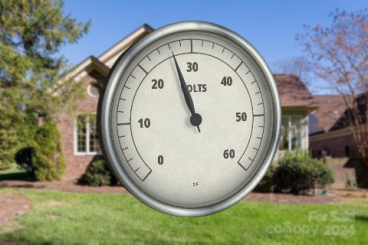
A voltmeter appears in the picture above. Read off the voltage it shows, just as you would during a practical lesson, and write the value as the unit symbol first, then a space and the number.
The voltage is V 26
